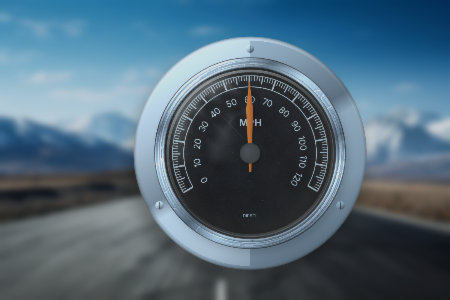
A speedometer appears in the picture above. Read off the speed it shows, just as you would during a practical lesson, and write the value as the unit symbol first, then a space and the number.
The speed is mph 60
